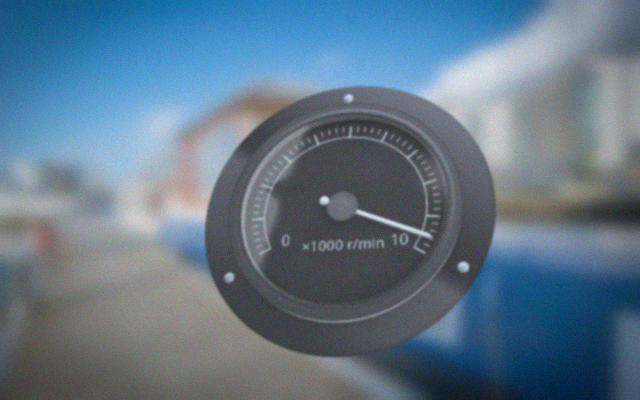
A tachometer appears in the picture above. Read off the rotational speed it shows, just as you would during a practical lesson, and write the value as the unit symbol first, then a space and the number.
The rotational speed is rpm 9600
